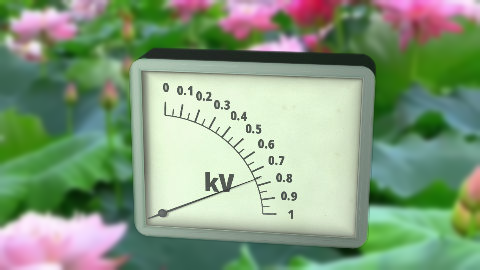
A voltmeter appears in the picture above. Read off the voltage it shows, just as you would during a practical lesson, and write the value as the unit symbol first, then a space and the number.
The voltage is kV 0.75
